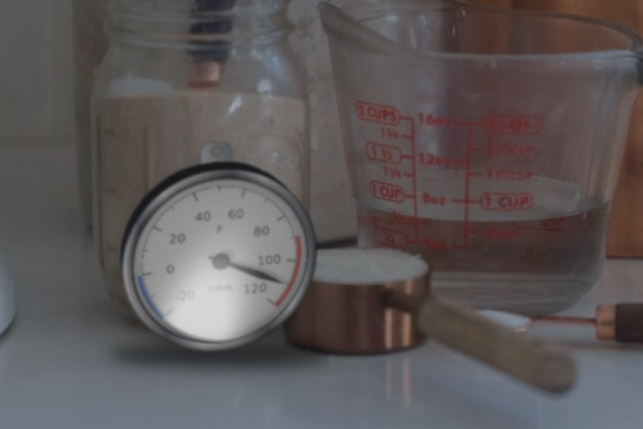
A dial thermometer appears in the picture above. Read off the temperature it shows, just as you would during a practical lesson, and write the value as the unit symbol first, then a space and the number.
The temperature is °F 110
